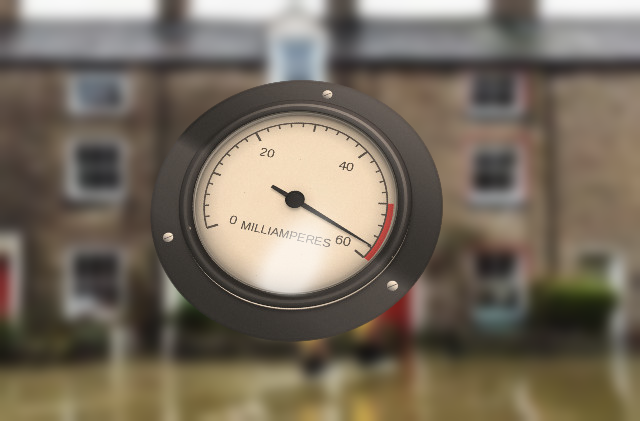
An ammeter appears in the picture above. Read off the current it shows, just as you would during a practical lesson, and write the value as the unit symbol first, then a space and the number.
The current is mA 58
